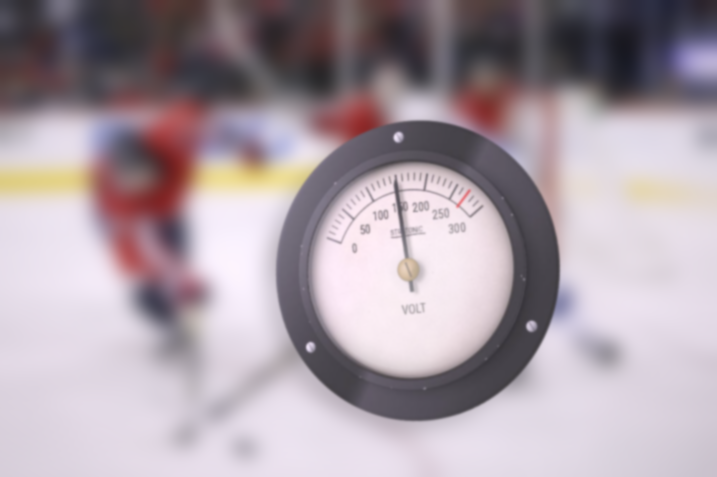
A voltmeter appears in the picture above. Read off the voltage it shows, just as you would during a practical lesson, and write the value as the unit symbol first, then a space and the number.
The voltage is V 150
